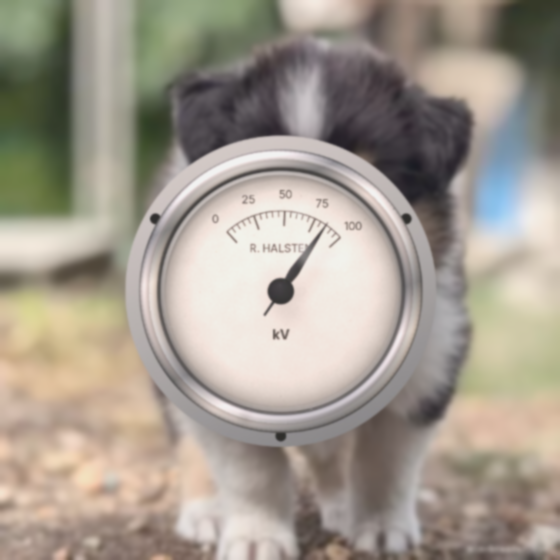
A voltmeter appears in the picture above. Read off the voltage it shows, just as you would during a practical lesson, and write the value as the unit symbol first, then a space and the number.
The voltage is kV 85
